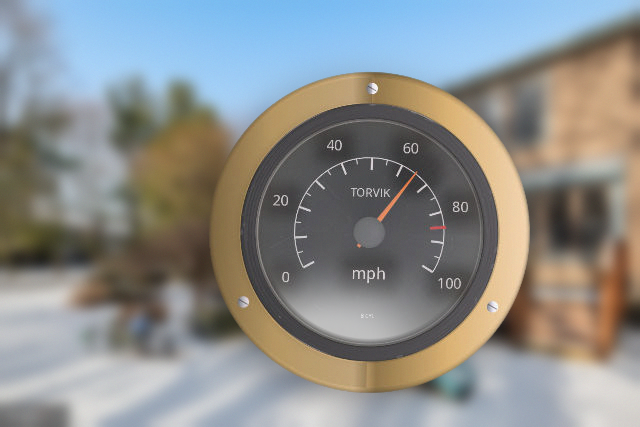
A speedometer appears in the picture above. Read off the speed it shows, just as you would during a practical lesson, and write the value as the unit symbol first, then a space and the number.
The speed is mph 65
